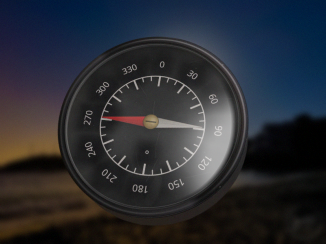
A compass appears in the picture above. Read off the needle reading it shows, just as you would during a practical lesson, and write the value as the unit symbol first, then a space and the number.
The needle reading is ° 270
